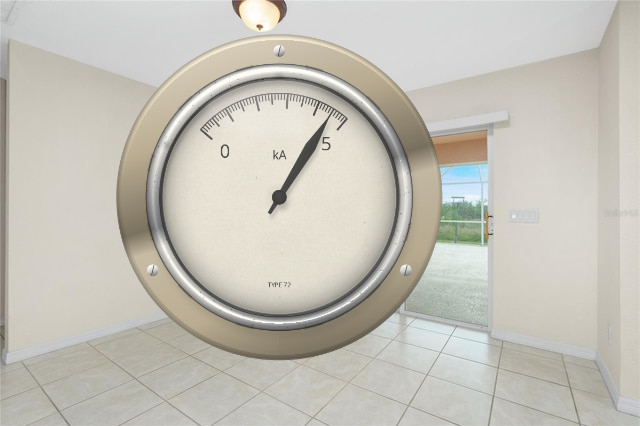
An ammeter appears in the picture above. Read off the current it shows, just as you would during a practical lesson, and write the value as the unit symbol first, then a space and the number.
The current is kA 4.5
